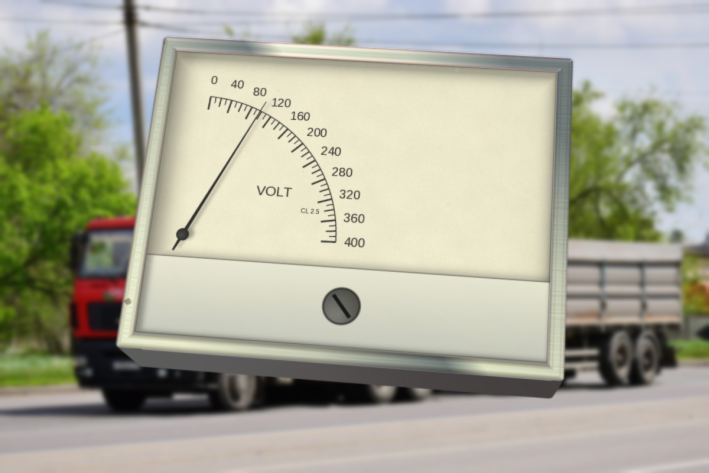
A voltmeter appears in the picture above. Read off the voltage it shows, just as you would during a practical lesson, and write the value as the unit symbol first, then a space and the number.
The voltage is V 100
